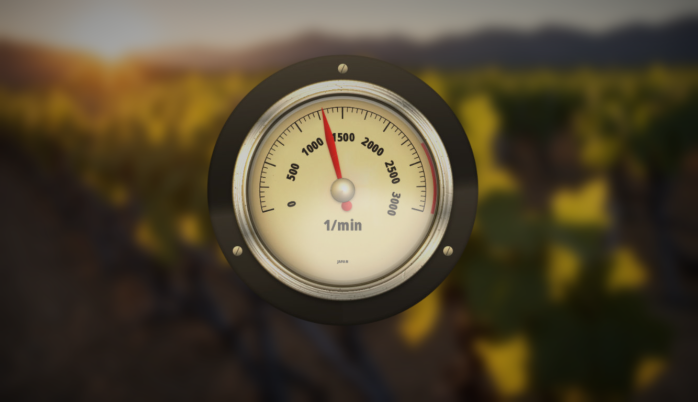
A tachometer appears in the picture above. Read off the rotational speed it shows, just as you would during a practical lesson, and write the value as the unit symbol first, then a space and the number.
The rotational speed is rpm 1300
